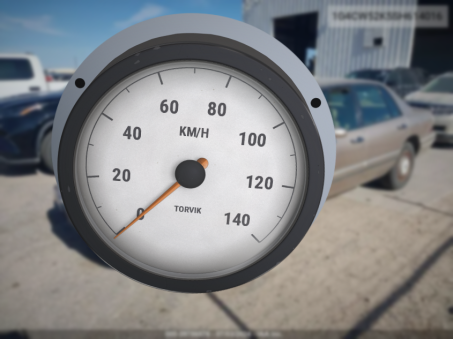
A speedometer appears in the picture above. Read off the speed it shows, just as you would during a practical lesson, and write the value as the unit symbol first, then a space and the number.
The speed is km/h 0
